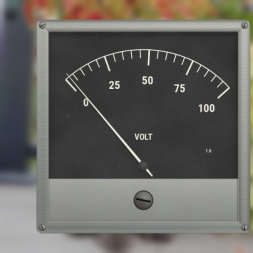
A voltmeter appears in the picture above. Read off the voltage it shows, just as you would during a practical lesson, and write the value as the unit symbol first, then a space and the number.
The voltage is V 2.5
